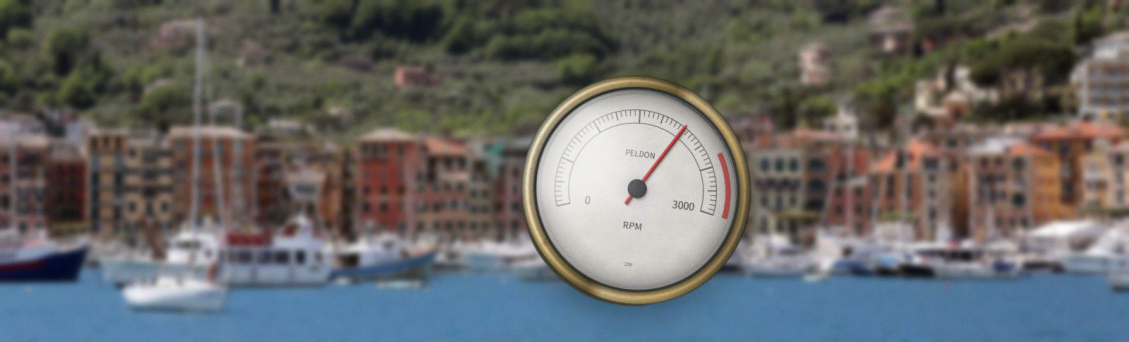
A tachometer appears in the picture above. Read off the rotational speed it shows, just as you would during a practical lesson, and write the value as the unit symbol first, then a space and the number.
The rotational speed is rpm 2000
